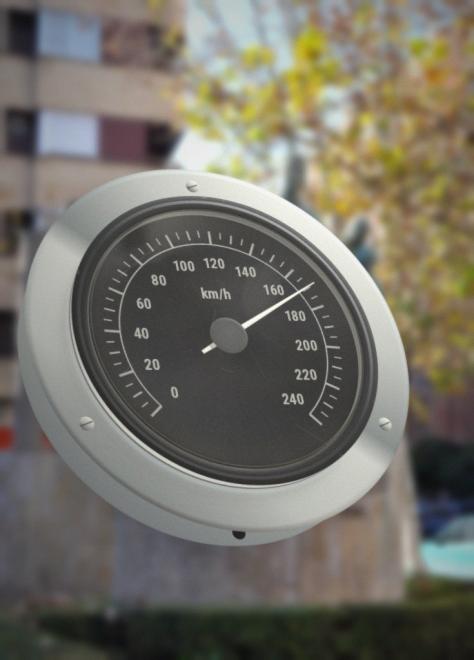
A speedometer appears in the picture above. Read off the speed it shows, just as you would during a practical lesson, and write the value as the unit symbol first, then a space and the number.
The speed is km/h 170
